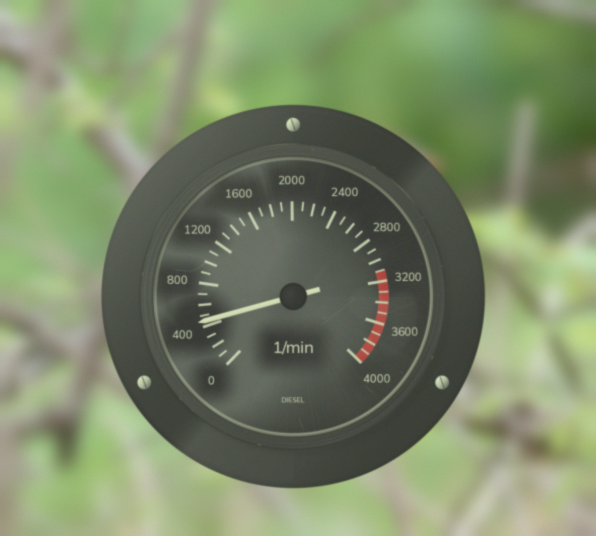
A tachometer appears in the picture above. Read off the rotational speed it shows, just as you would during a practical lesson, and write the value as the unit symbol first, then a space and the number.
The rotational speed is rpm 450
